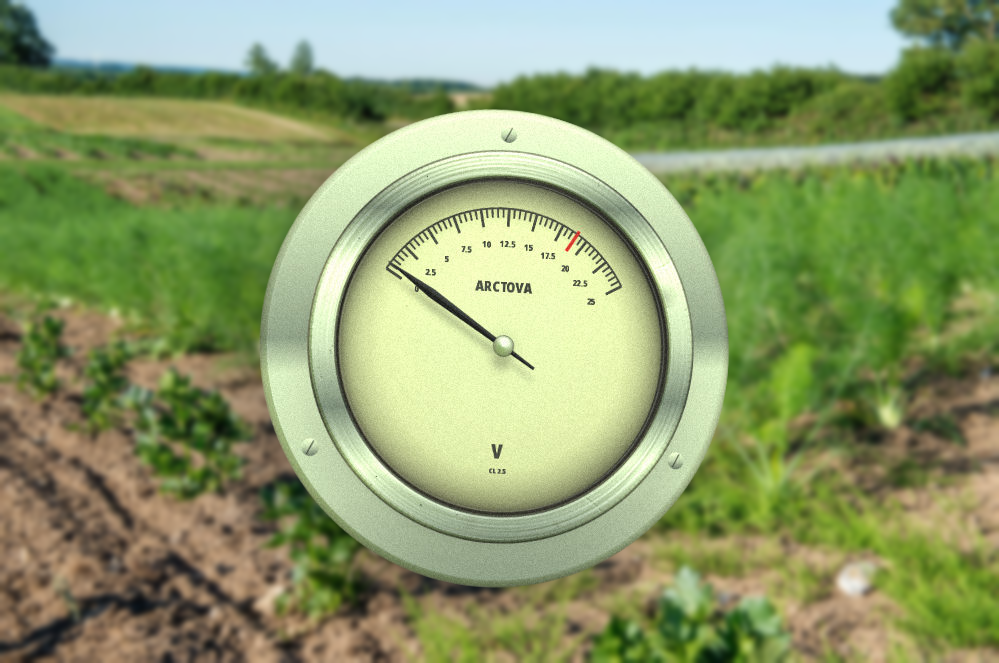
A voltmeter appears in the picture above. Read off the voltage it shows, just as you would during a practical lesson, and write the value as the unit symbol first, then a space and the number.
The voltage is V 0.5
